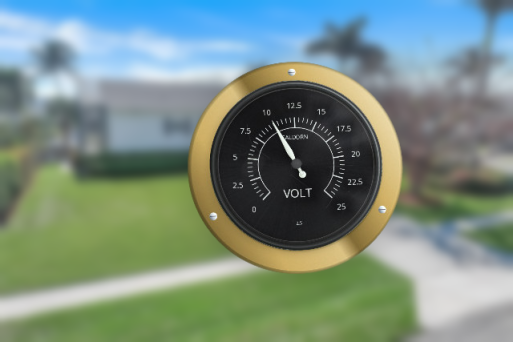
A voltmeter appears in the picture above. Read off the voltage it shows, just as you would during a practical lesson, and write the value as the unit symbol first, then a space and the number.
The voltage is V 10
